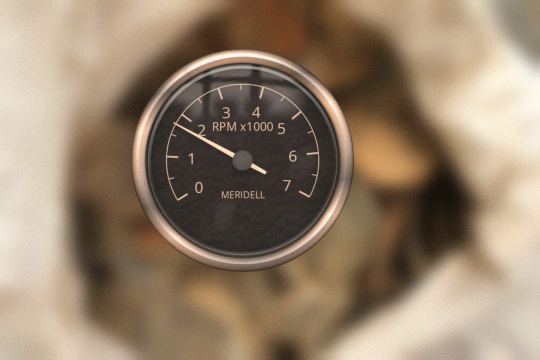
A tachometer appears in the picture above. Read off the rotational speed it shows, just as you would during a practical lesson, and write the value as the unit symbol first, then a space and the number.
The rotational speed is rpm 1750
